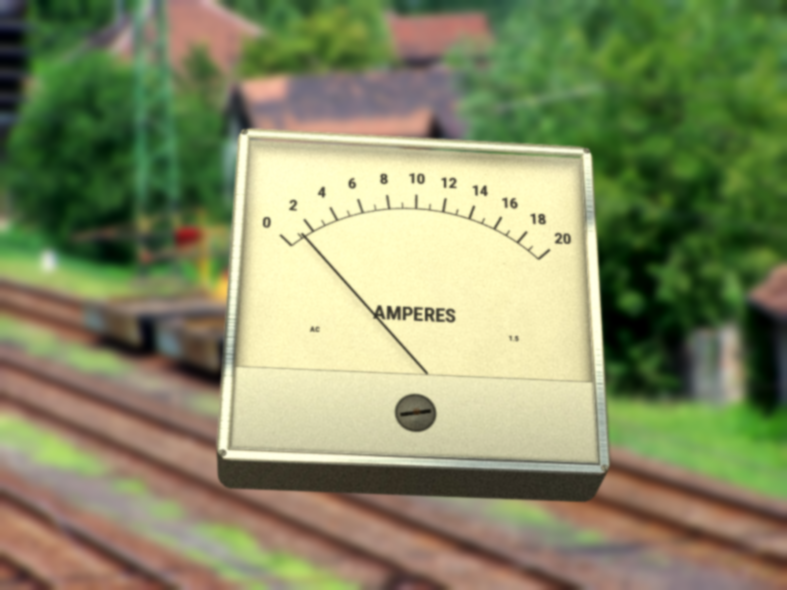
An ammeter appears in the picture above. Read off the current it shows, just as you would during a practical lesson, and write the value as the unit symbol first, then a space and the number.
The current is A 1
